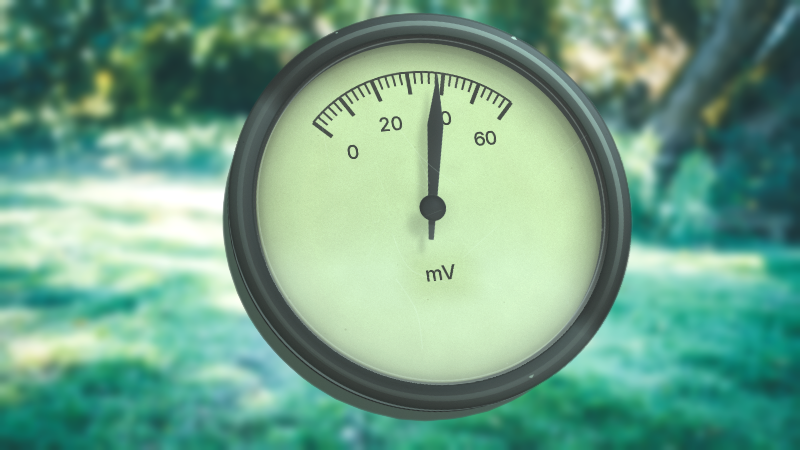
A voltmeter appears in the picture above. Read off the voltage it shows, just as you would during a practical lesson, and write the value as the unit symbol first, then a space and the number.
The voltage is mV 38
